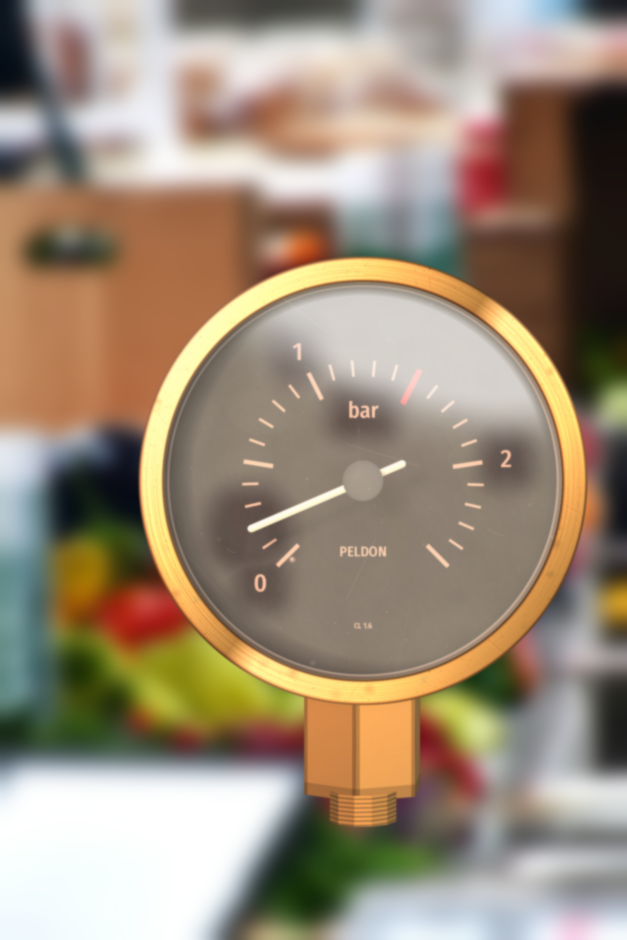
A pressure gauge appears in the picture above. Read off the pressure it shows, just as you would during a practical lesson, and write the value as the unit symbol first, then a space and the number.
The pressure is bar 0.2
